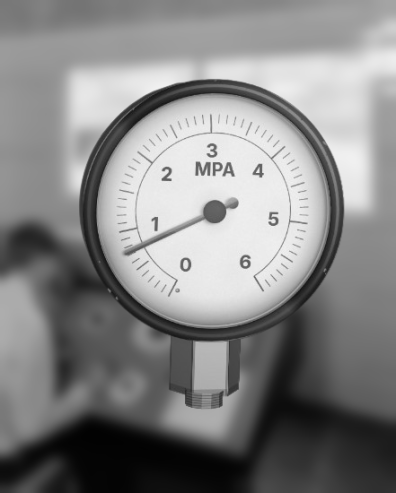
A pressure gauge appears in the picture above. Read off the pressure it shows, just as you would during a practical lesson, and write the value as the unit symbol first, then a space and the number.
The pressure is MPa 0.75
